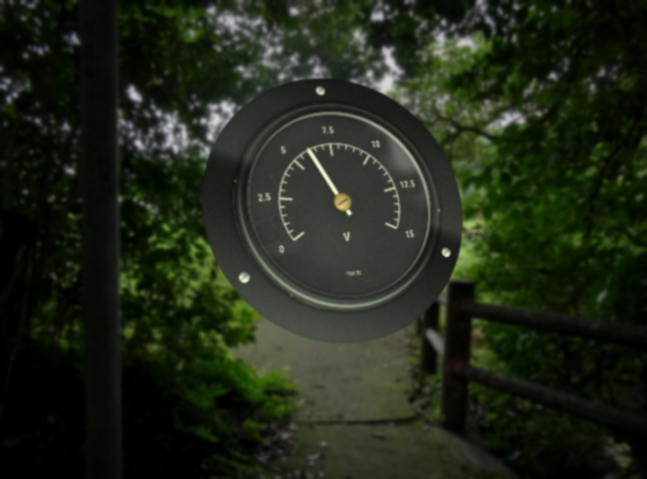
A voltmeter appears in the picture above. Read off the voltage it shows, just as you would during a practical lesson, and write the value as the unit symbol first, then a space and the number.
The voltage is V 6
